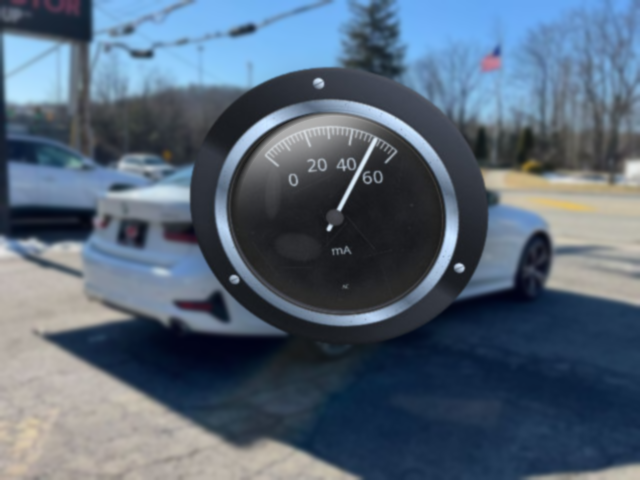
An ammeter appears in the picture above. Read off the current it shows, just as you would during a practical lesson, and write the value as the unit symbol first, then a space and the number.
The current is mA 50
